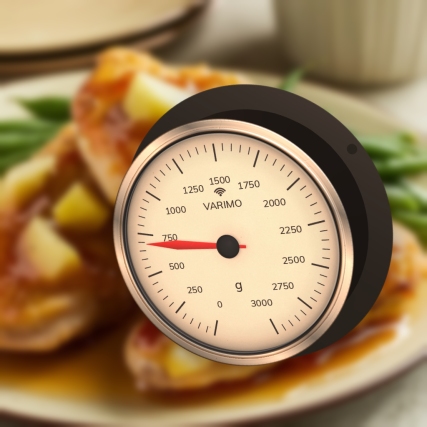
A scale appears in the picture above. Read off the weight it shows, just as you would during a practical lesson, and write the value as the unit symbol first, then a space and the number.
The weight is g 700
